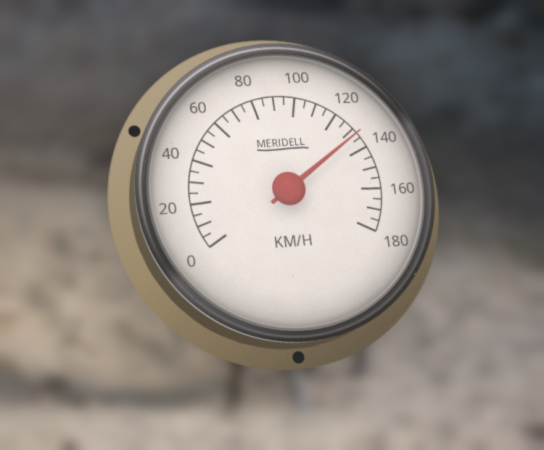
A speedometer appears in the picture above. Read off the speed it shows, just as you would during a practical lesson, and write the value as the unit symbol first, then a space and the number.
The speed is km/h 132.5
